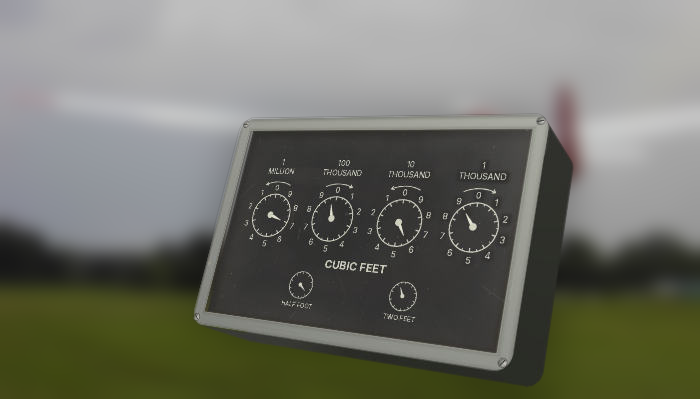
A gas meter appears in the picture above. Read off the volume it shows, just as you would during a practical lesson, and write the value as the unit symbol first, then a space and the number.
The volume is ft³ 695900
